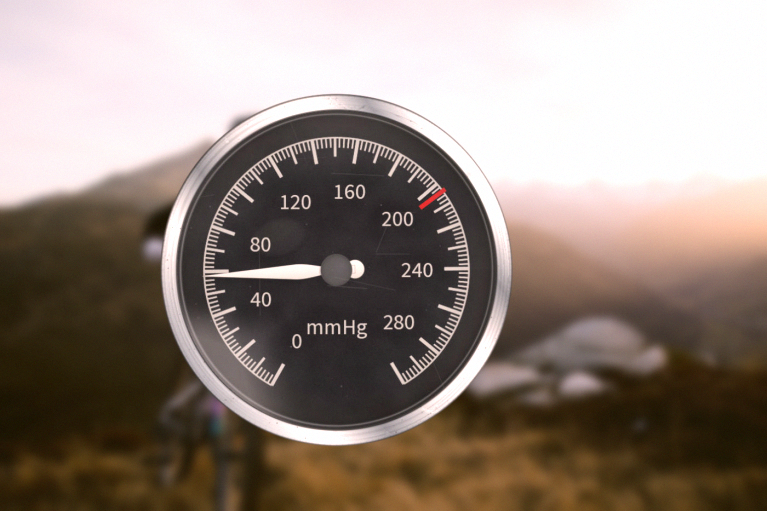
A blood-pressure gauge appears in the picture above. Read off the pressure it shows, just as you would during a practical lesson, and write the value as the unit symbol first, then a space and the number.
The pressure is mmHg 58
